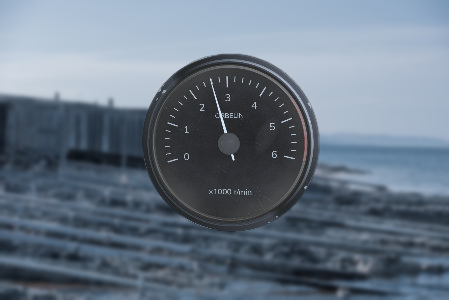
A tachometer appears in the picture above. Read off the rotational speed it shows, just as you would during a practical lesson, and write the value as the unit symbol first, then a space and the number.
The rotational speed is rpm 2600
